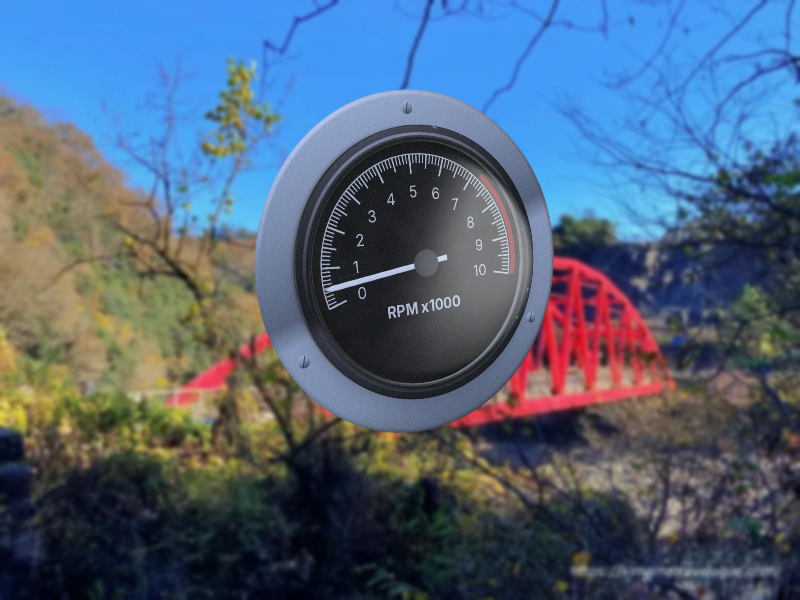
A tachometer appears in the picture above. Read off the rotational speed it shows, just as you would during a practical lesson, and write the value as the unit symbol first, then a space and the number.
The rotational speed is rpm 500
